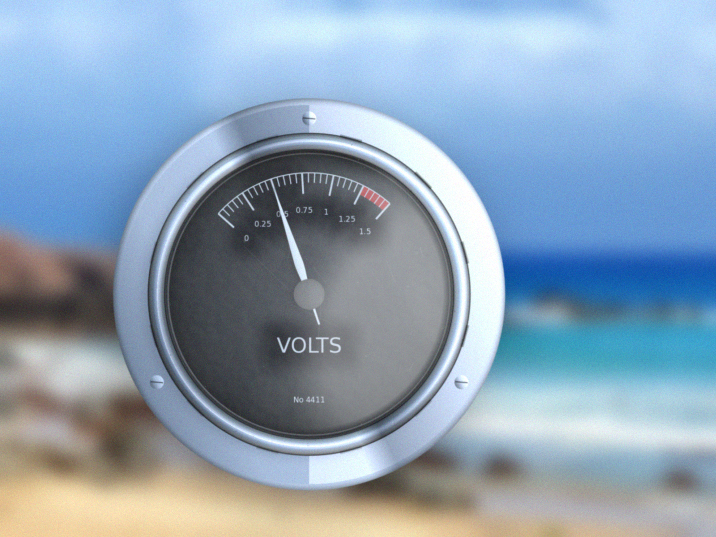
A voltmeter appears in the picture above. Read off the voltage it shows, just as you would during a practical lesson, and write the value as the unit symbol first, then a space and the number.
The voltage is V 0.5
